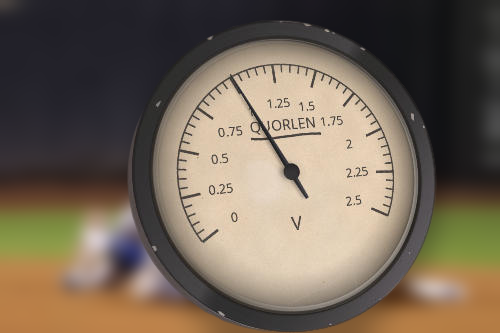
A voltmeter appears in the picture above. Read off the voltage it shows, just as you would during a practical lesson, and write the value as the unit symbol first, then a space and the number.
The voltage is V 1
